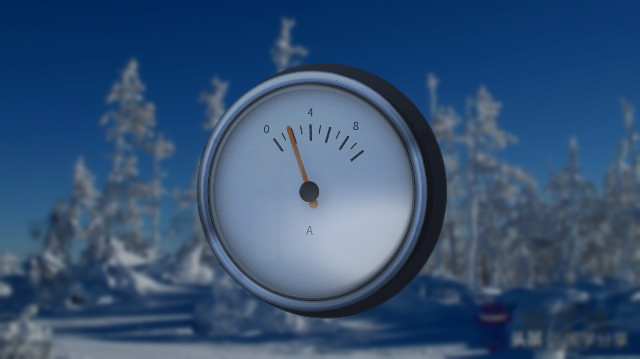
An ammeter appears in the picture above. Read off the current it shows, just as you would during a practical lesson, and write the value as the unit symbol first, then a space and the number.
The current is A 2
